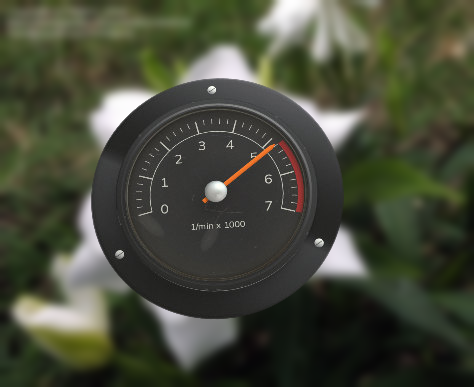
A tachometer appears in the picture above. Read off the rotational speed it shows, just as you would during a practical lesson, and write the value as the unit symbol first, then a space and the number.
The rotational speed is rpm 5200
